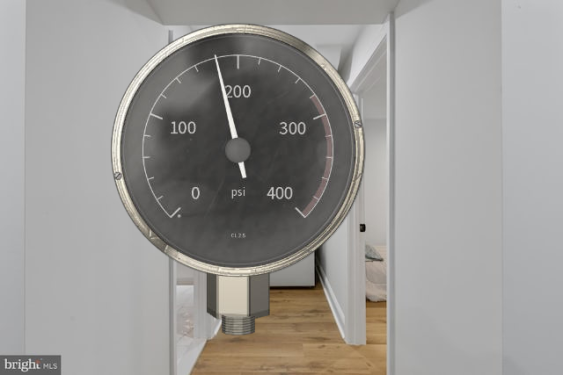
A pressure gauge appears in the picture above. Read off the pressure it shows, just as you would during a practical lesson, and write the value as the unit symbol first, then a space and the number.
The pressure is psi 180
